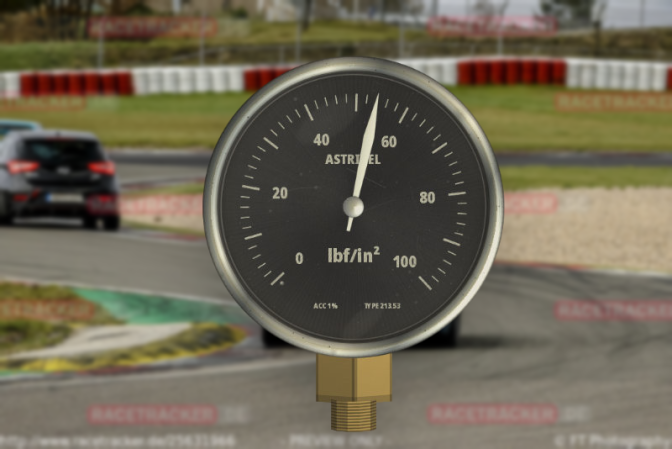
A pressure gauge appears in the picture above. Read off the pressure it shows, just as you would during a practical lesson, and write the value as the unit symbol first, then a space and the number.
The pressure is psi 54
